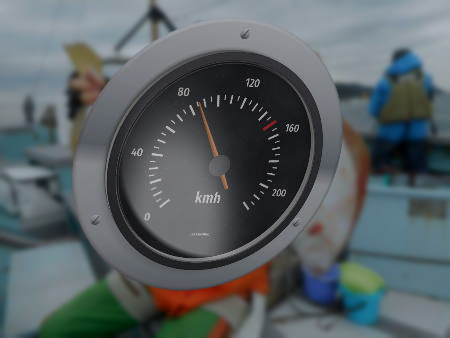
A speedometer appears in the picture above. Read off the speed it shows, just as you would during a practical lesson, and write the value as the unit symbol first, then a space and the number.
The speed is km/h 85
